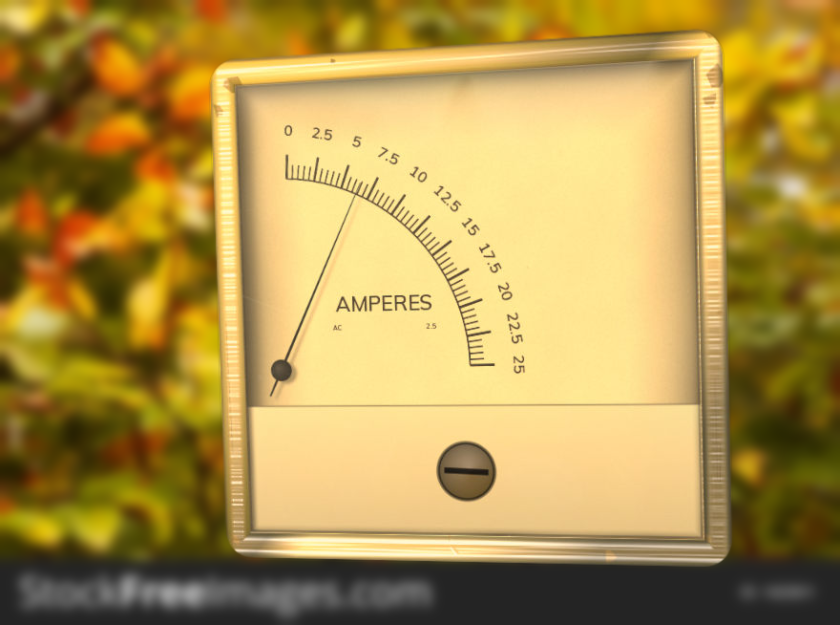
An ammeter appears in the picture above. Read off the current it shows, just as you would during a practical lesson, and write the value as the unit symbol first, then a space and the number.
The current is A 6.5
